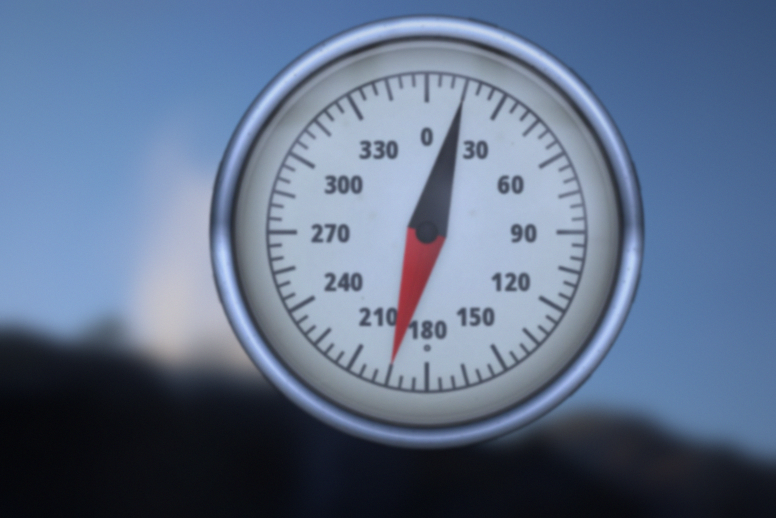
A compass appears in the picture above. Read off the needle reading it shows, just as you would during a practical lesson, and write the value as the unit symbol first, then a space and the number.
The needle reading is ° 195
